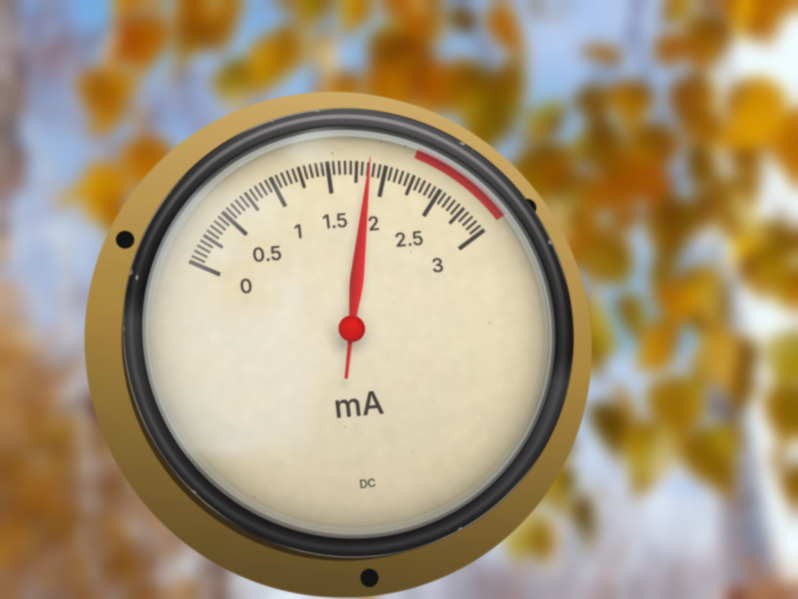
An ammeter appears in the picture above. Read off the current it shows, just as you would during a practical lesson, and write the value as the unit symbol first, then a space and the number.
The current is mA 1.85
